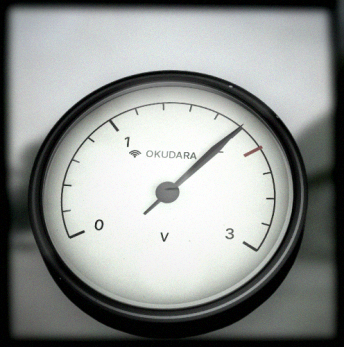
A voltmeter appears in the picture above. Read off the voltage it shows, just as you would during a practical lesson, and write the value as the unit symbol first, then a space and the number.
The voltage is V 2
